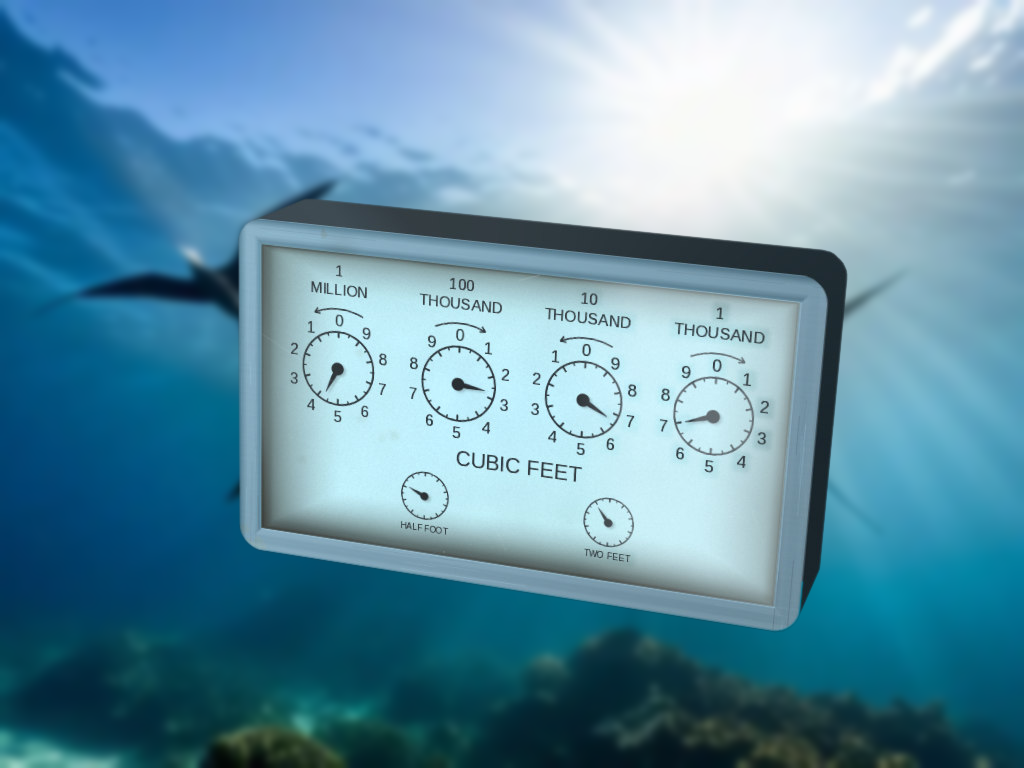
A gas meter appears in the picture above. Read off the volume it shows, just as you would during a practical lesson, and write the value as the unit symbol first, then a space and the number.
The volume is ft³ 426700
